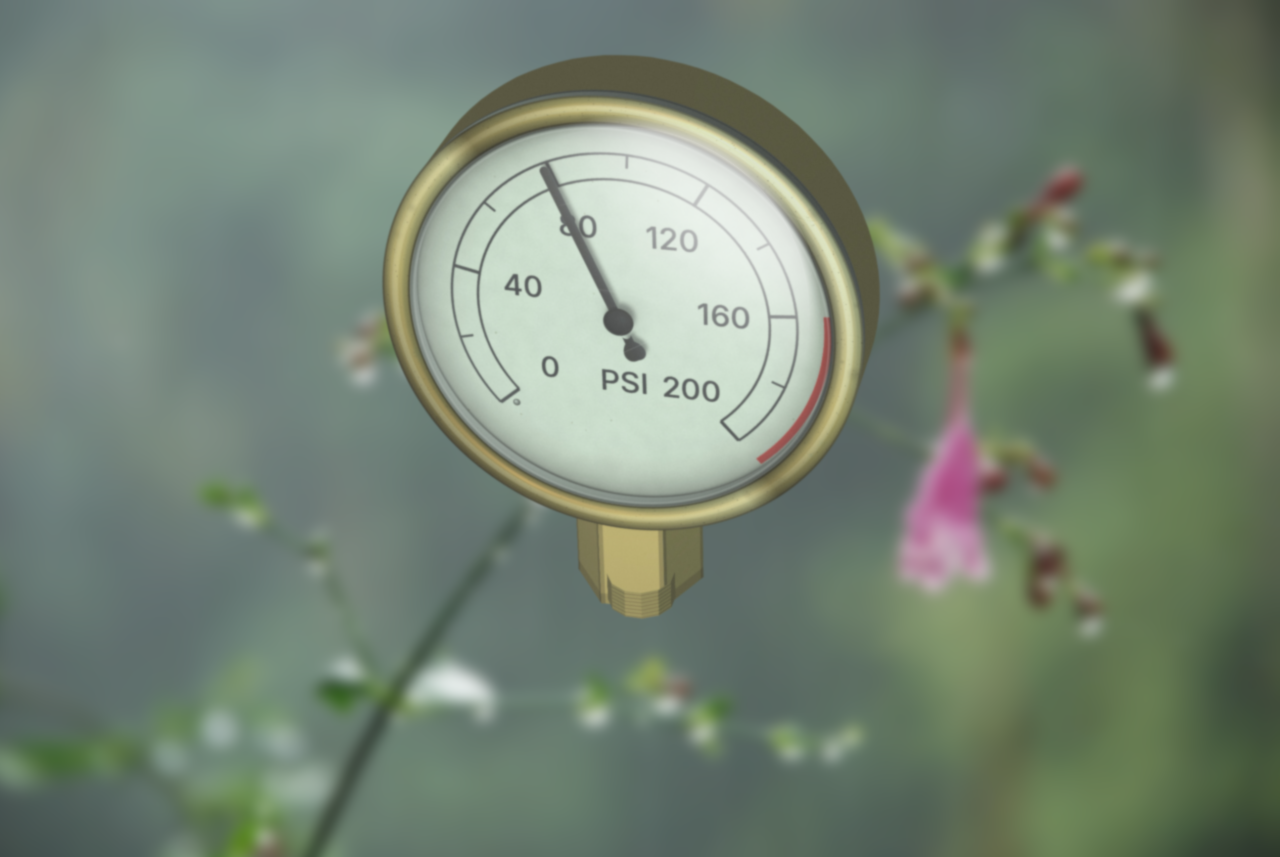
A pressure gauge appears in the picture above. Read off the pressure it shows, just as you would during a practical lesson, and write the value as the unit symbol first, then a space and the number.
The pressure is psi 80
